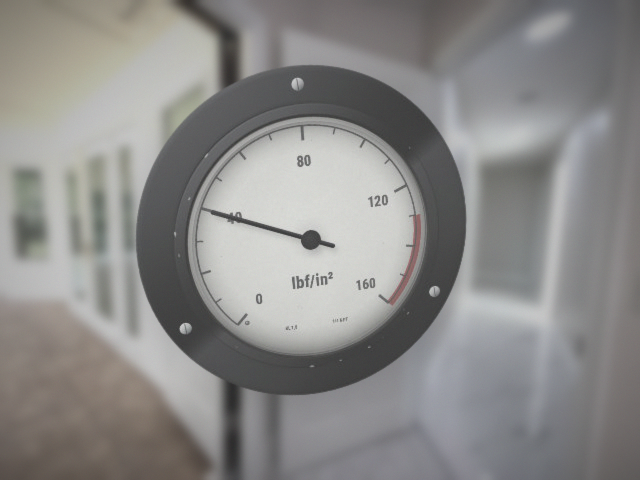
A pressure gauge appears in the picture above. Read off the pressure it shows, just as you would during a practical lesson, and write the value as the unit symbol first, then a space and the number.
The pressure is psi 40
